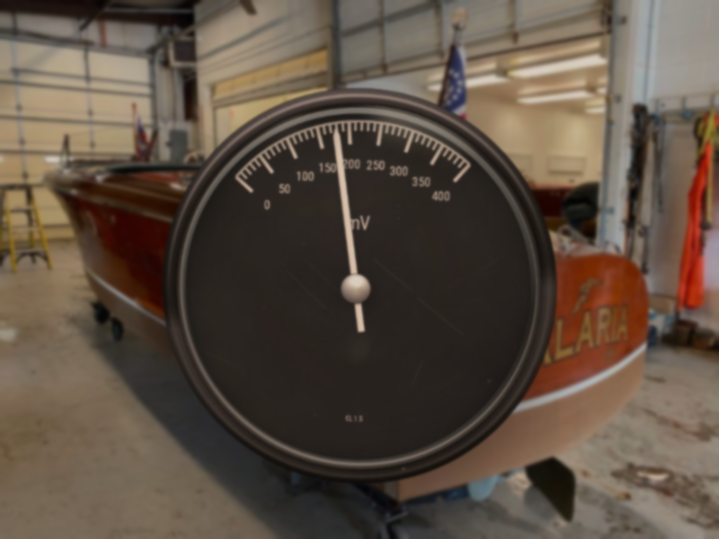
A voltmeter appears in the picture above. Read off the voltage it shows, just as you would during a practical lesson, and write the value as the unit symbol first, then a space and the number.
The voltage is mV 180
